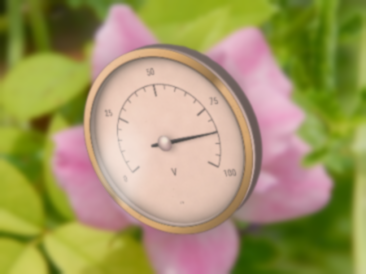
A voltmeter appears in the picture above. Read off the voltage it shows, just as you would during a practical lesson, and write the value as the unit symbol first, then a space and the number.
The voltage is V 85
